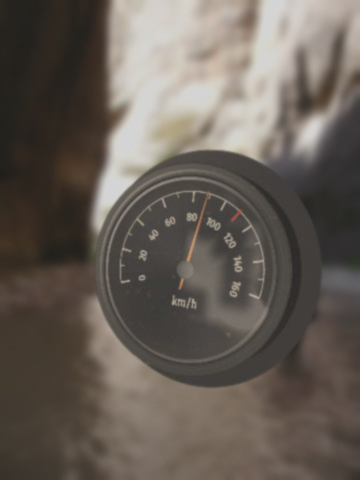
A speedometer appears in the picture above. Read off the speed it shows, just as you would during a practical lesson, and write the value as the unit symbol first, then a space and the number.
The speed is km/h 90
